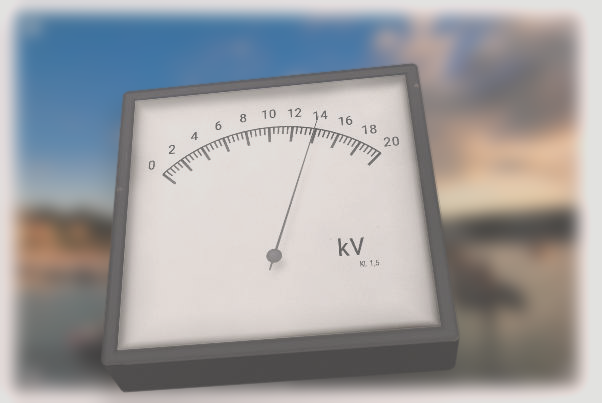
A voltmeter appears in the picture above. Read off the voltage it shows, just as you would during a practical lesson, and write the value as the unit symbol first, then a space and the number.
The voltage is kV 14
